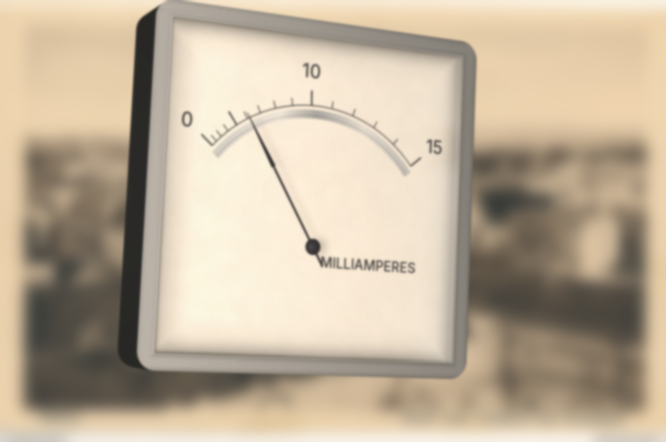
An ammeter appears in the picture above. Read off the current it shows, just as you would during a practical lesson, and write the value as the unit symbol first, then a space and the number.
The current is mA 6
